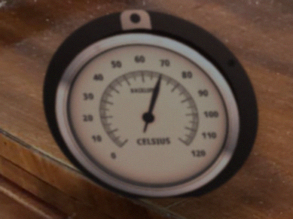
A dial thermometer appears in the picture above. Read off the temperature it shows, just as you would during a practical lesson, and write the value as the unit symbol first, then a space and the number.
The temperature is °C 70
